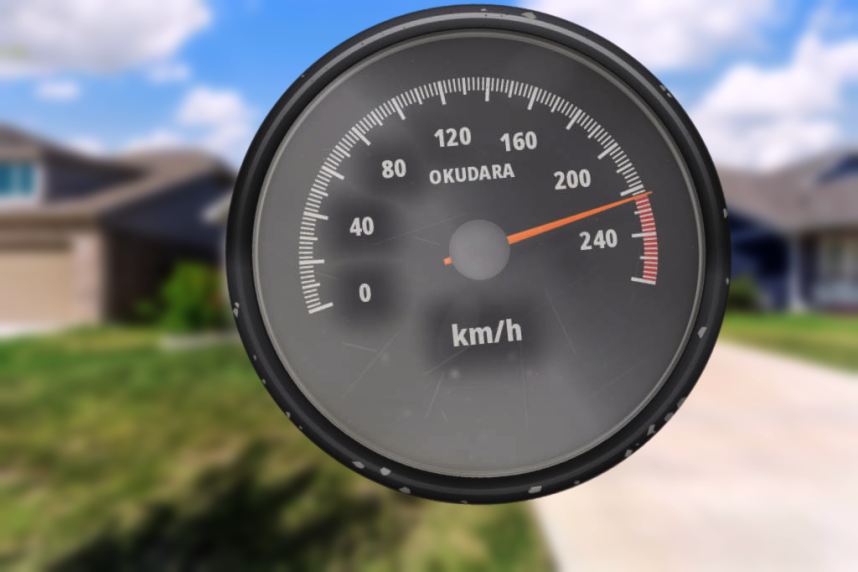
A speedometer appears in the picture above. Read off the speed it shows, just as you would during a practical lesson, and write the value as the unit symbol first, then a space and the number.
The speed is km/h 224
